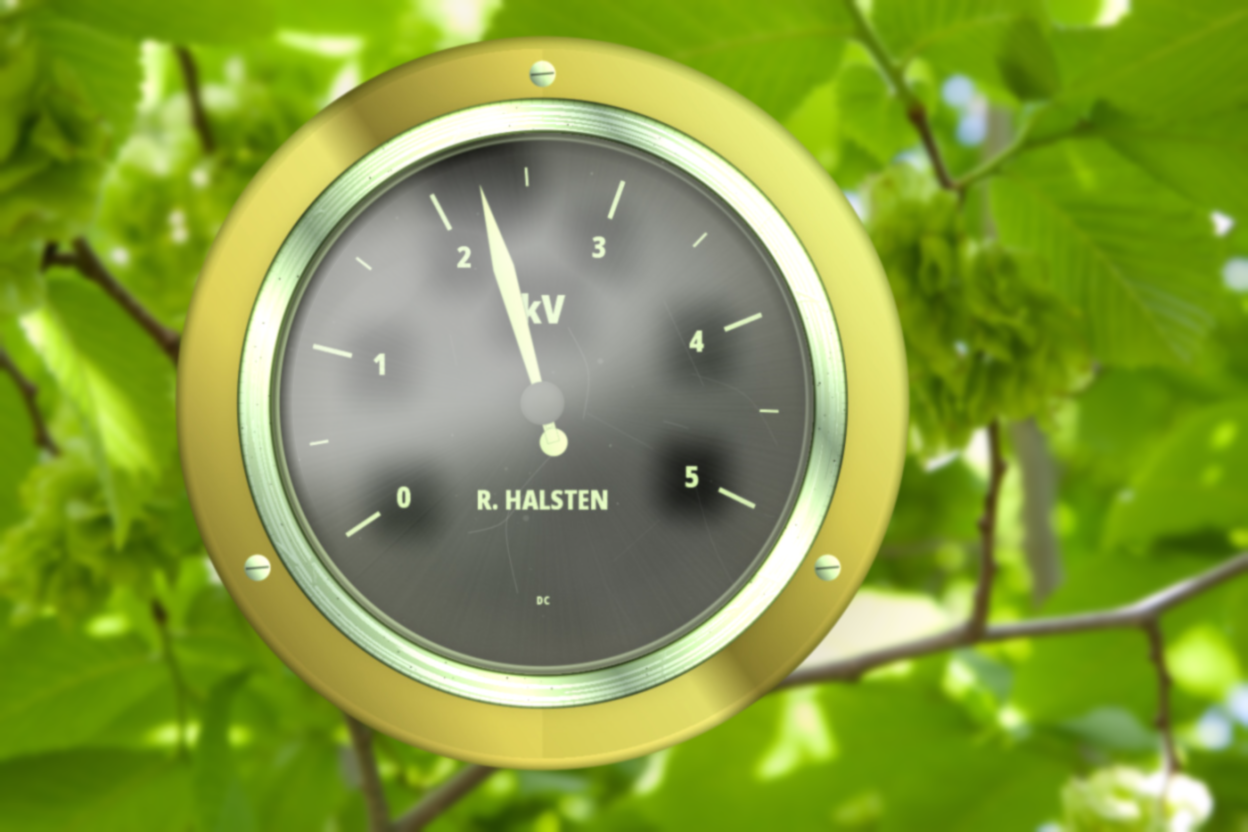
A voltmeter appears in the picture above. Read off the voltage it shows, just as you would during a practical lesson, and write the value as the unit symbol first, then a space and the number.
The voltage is kV 2.25
